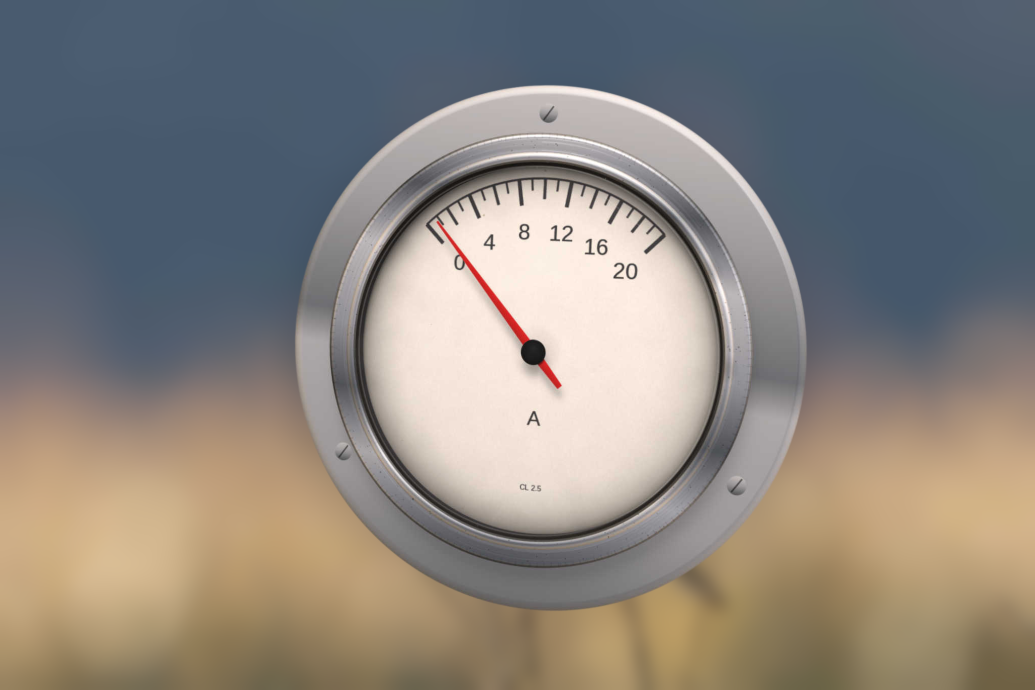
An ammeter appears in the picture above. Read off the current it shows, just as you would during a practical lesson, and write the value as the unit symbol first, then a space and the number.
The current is A 1
